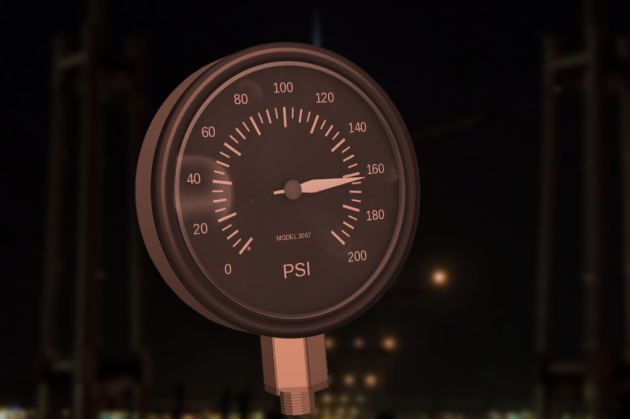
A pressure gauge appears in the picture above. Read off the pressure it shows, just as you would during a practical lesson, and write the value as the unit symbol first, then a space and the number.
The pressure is psi 162.5
